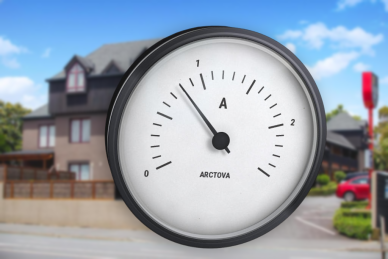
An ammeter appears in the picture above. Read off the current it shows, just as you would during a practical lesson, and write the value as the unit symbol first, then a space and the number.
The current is A 0.8
